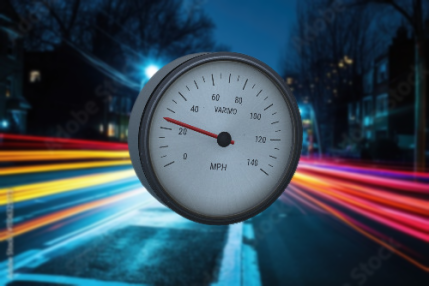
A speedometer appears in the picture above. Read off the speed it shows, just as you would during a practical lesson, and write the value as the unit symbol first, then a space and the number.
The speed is mph 25
